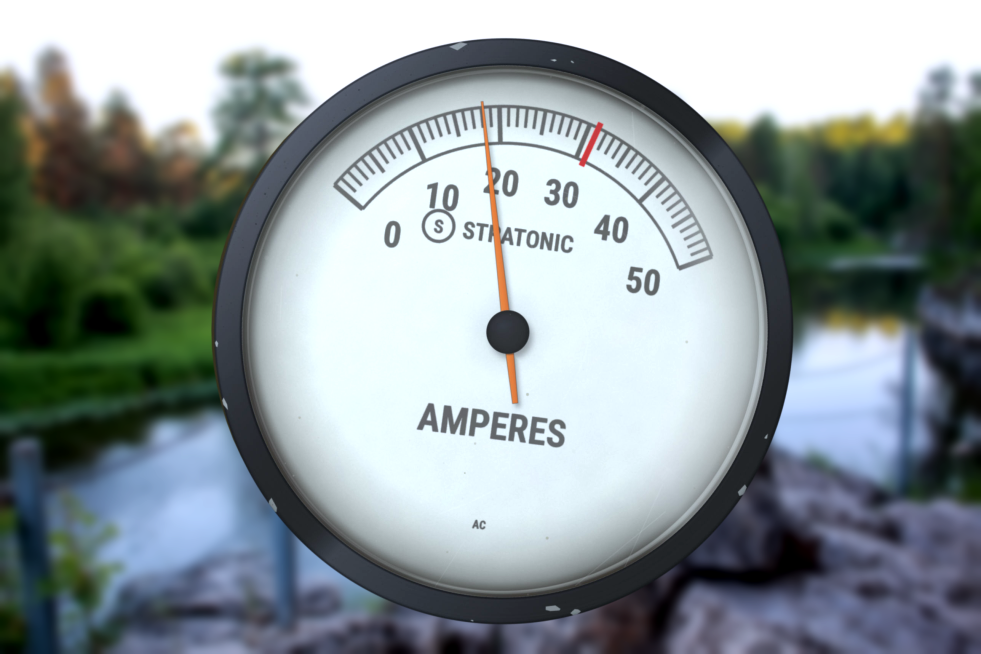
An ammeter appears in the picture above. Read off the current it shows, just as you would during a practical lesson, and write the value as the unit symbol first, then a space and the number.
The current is A 18
